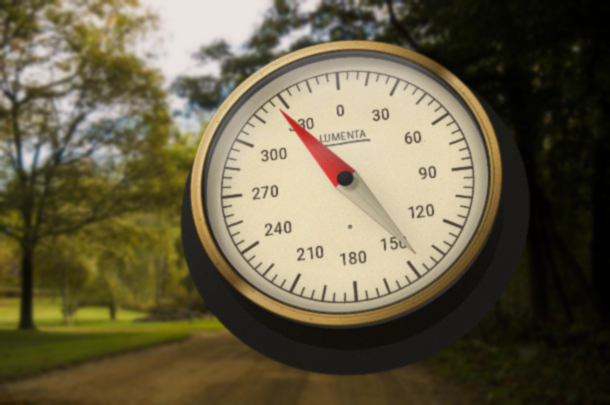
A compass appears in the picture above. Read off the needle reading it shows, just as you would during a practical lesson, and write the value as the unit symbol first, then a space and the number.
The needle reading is ° 325
